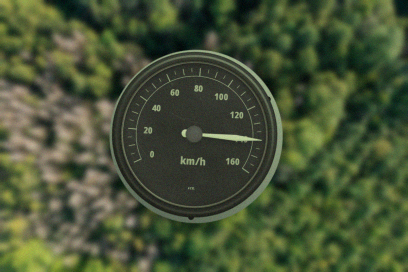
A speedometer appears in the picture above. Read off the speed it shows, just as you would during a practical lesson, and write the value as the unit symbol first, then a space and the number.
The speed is km/h 140
